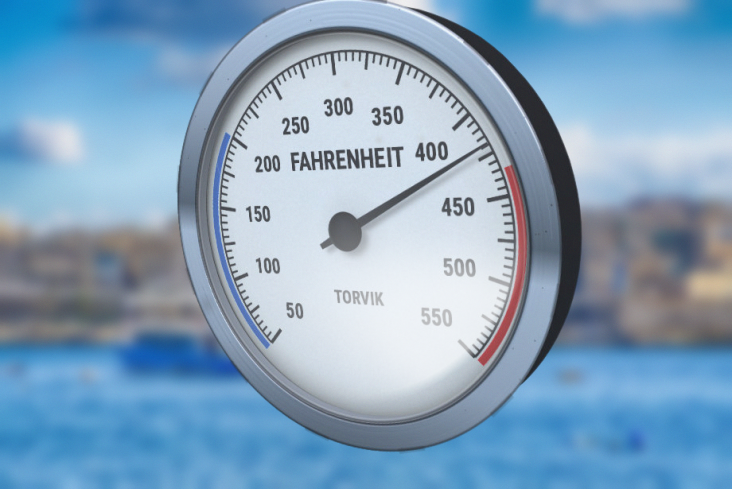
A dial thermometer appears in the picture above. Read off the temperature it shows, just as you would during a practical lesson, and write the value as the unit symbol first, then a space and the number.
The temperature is °F 420
